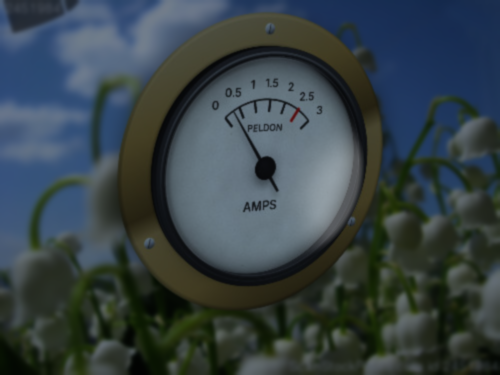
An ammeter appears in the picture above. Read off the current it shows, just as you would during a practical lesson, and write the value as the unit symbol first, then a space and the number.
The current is A 0.25
